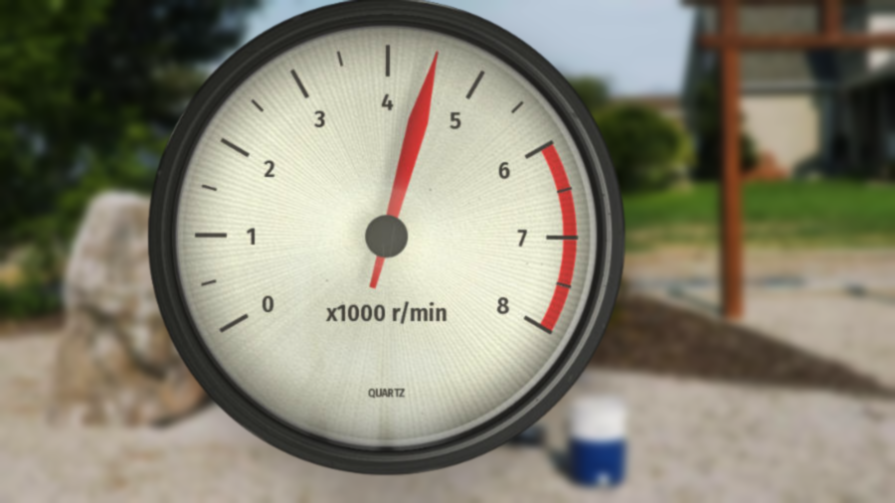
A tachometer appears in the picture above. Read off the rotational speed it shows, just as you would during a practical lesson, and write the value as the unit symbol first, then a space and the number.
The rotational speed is rpm 4500
